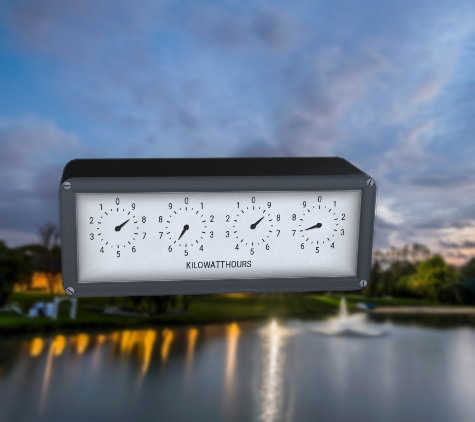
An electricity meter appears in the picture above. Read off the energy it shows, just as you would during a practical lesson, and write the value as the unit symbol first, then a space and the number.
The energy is kWh 8587
